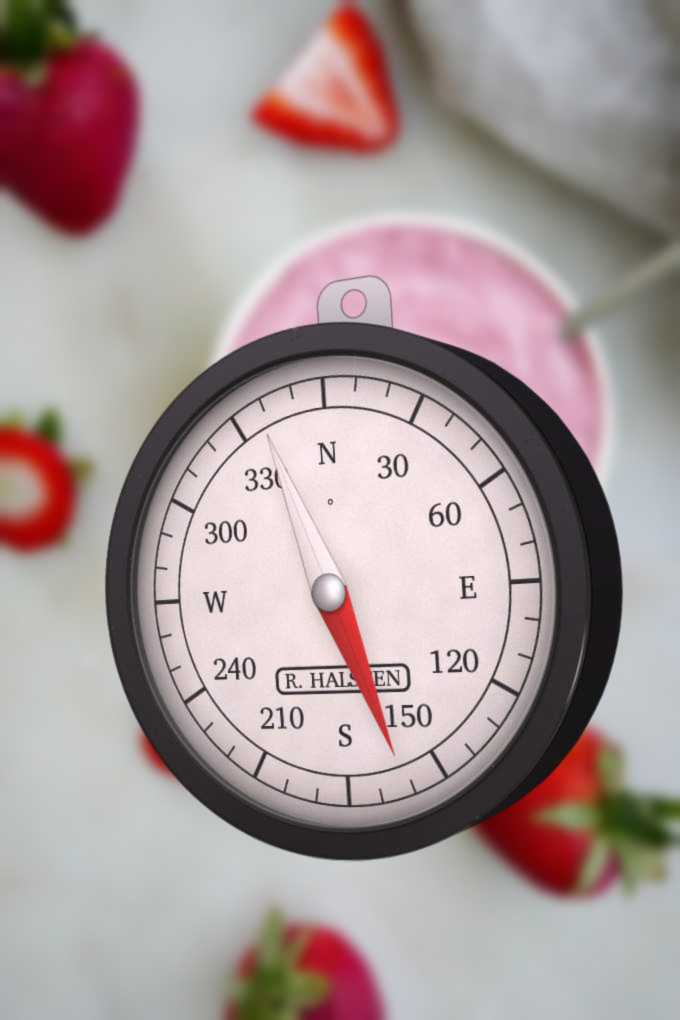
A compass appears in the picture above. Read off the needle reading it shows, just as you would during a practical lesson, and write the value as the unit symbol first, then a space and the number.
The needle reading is ° 160
